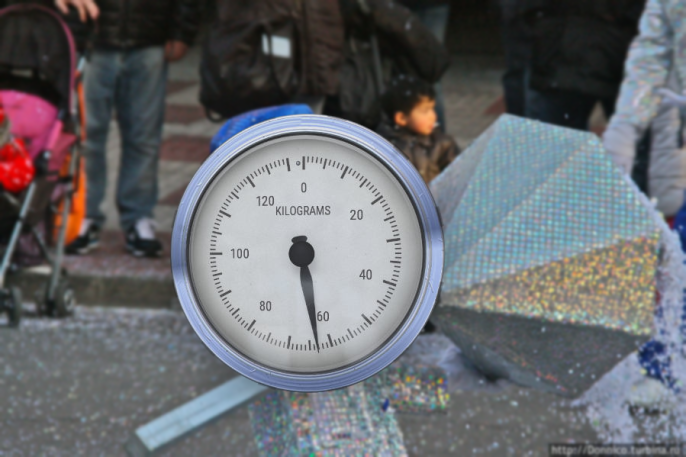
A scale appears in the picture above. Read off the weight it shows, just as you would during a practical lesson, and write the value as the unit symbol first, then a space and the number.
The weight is kg 63
